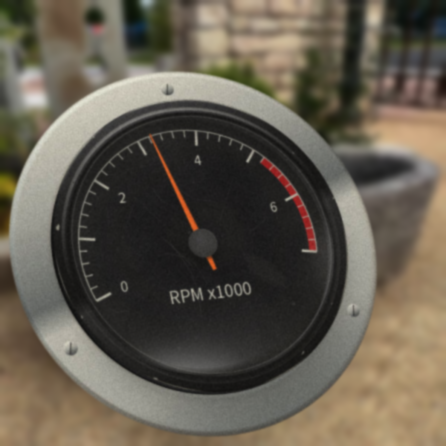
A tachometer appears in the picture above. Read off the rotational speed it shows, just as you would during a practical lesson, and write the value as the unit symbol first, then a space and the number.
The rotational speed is rpm 3200
